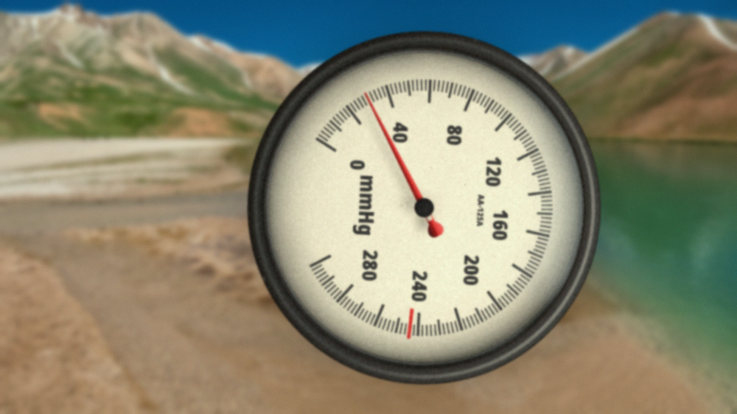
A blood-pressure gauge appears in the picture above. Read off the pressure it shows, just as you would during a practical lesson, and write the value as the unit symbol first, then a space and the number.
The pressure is mmHg 30
